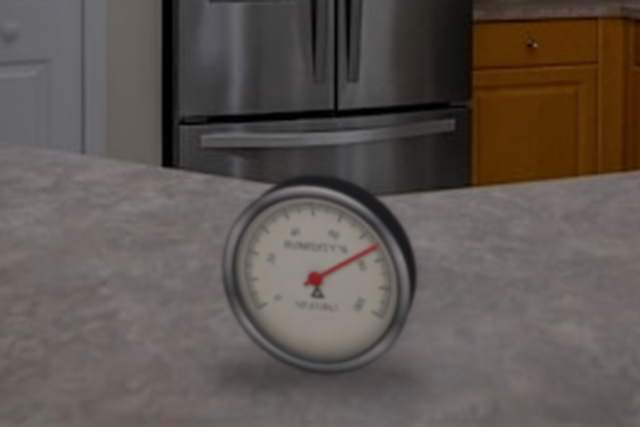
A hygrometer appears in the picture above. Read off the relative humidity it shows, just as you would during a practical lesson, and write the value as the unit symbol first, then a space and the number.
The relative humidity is % 75
